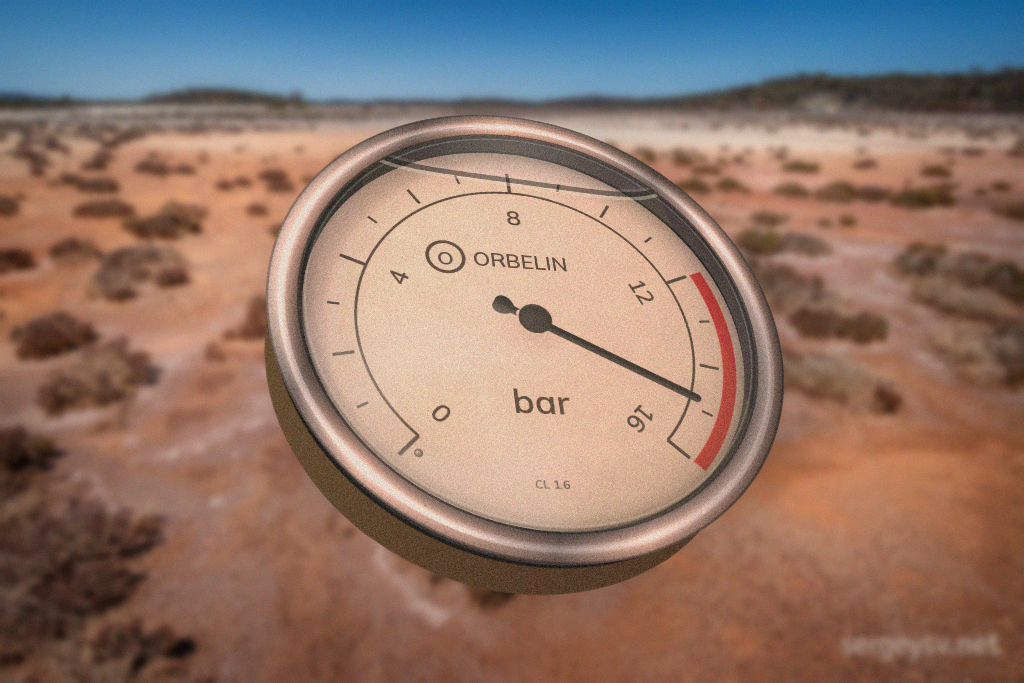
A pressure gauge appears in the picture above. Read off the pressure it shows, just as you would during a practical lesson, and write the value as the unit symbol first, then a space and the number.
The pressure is bar 15
